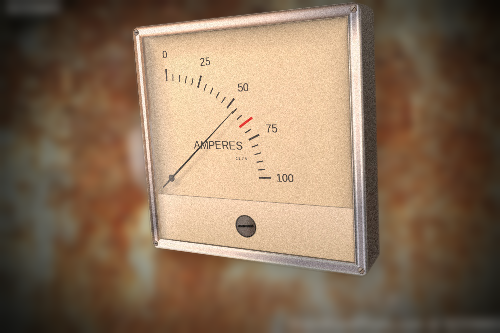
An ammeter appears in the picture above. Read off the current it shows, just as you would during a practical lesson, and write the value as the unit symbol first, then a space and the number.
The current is A 55
